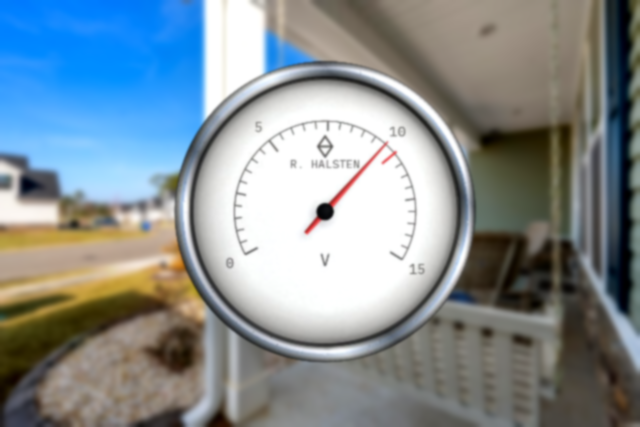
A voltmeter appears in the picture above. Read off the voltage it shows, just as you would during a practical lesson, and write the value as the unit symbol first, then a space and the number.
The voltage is V 10
